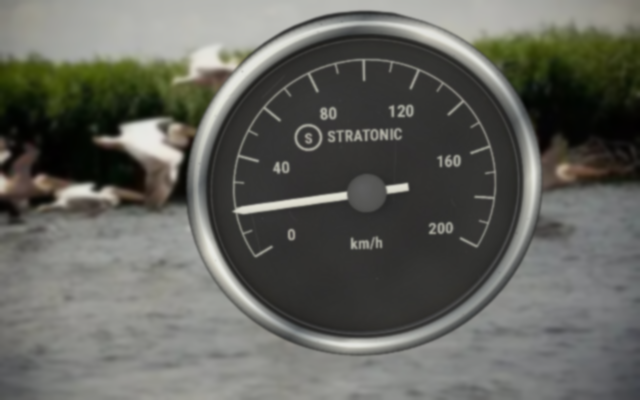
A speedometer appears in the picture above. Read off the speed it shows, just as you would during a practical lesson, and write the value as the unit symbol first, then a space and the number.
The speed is km/h 20
